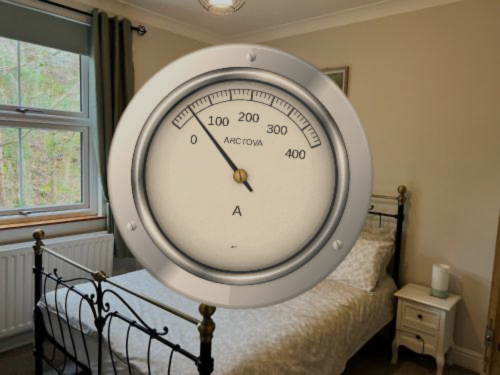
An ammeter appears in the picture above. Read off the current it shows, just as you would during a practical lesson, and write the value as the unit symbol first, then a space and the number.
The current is A 50
